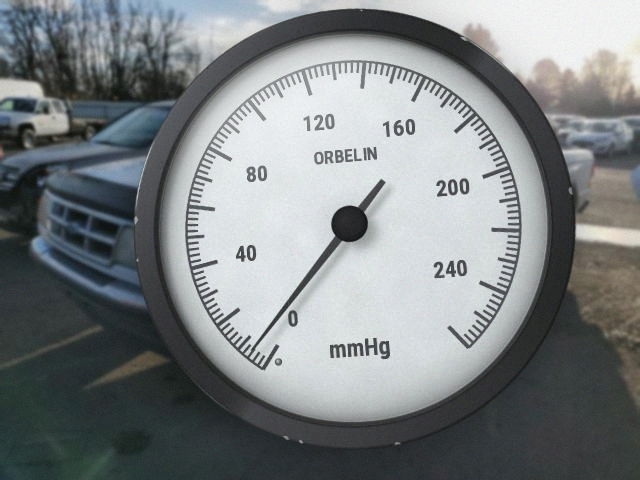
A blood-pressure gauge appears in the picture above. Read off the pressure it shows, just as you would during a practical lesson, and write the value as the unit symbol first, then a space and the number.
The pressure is mmHg 6
